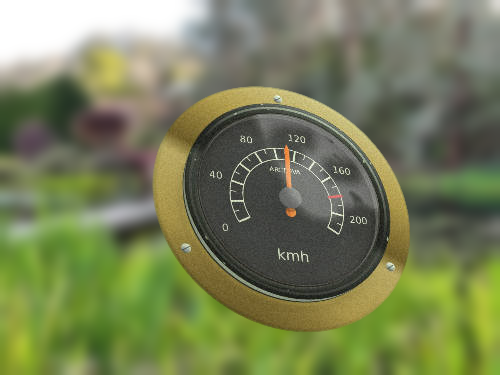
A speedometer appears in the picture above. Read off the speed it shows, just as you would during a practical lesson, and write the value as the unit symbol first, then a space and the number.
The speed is km/h 110
